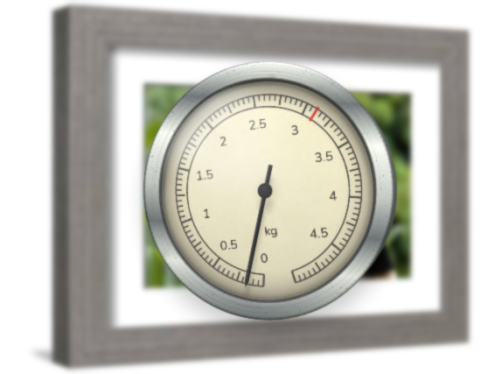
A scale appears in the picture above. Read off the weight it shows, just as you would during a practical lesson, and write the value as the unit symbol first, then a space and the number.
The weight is kg 0.15
